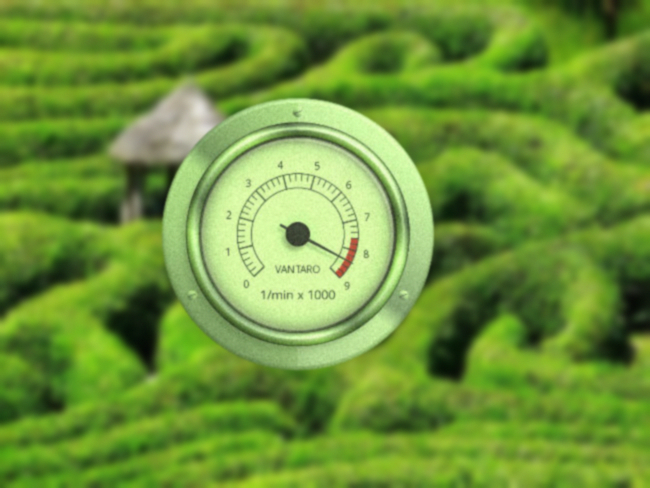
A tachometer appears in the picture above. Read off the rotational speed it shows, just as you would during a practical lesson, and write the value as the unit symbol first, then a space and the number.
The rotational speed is rpm 8400
